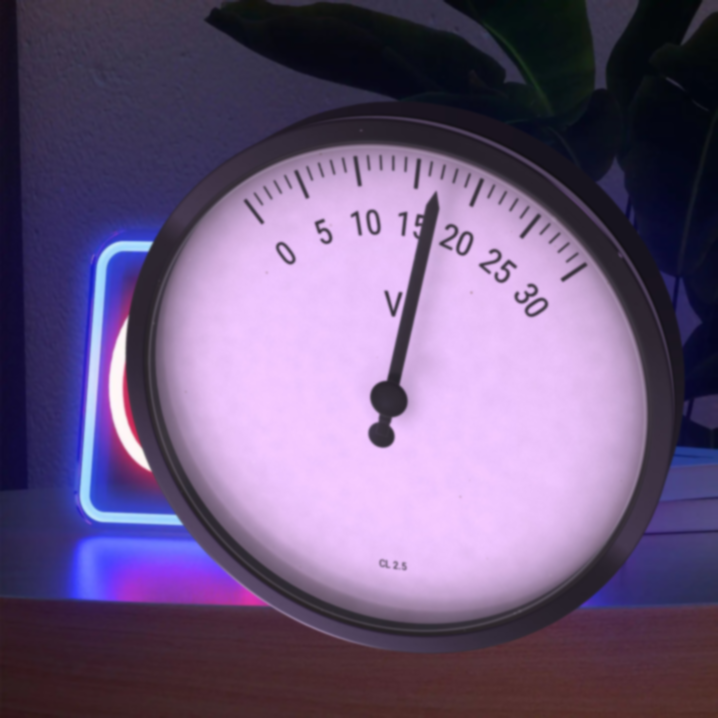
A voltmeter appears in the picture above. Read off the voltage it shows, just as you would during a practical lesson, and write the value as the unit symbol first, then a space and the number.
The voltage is V 17
